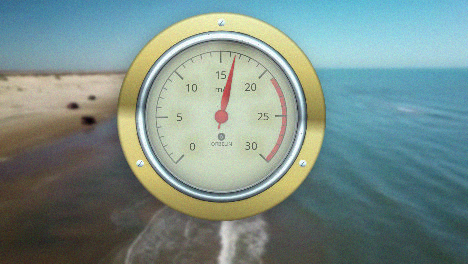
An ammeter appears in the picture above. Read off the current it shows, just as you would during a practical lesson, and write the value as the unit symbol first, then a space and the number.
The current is mA 16.5
